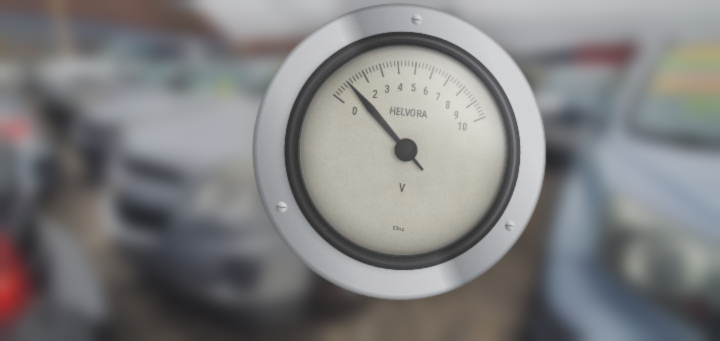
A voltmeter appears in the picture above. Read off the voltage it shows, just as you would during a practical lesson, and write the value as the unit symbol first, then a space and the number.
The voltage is V 1
